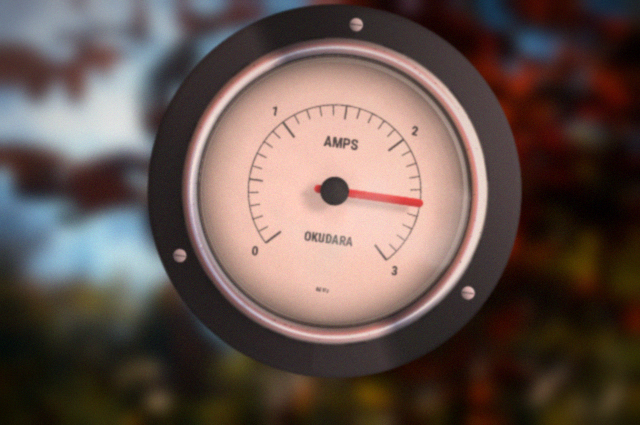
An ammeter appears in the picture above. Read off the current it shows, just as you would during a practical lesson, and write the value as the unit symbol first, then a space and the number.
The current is A 2.5
